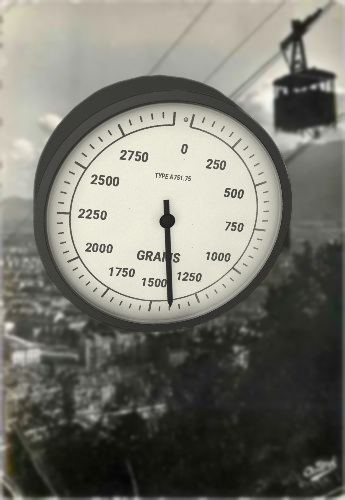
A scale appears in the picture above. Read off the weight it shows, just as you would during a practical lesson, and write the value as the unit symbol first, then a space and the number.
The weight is g 1400
